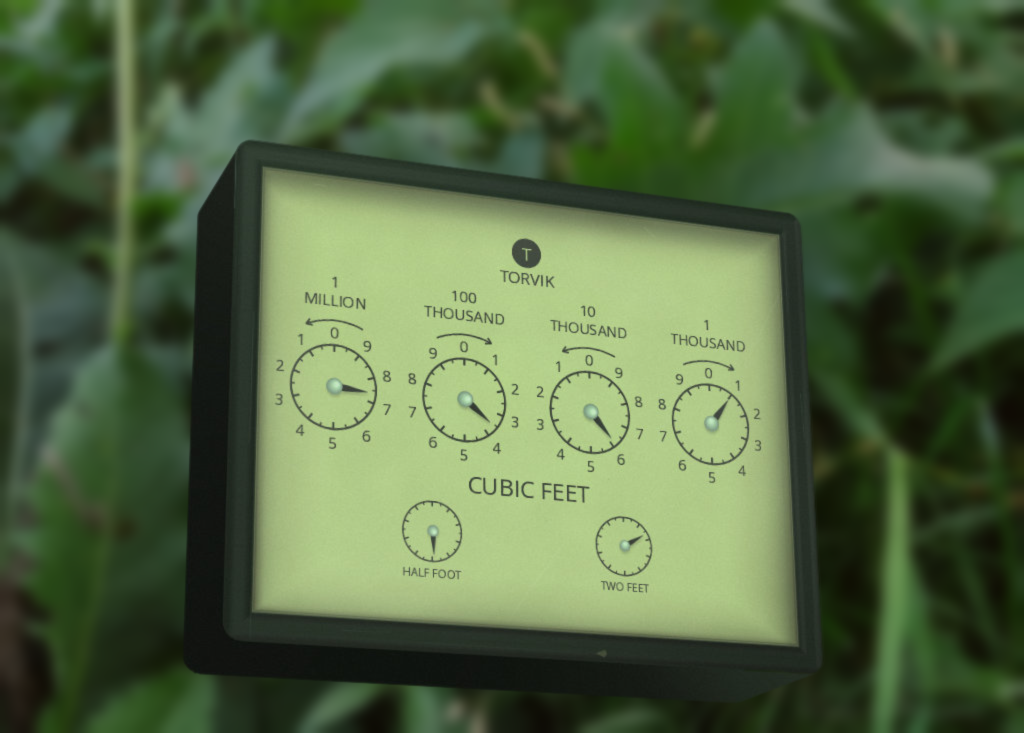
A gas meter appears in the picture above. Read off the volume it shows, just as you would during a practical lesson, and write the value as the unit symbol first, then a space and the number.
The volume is ft³ 736100
